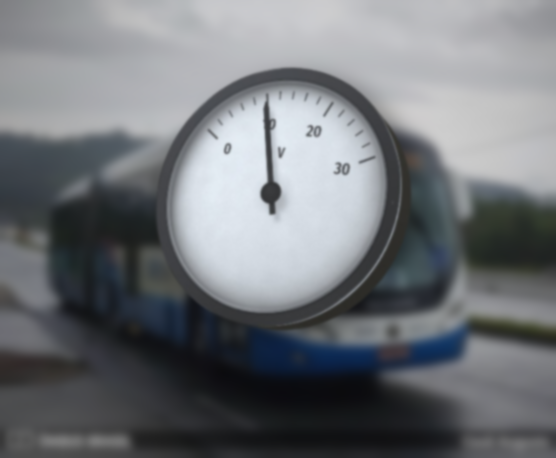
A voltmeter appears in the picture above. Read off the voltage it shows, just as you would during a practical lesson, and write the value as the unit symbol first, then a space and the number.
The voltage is V 10
